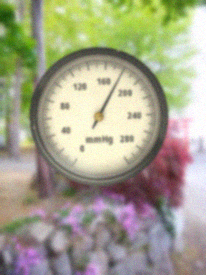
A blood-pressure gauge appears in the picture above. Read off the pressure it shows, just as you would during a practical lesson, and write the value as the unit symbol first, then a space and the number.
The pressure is mmHg 180
